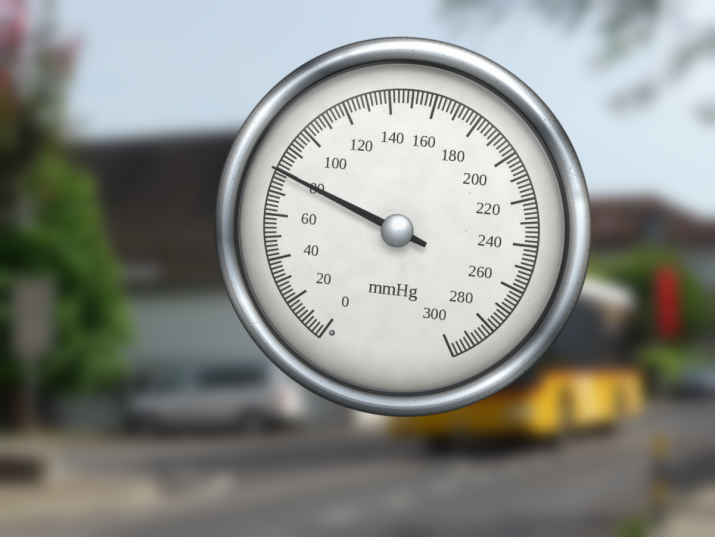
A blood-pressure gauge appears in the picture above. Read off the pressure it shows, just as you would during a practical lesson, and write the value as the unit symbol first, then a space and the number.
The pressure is mmHg 80
